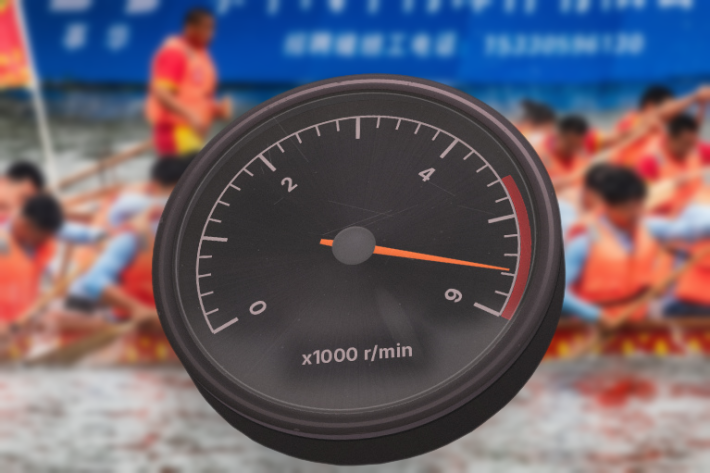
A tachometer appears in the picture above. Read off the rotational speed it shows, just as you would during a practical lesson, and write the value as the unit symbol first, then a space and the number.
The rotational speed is rpm 5600
